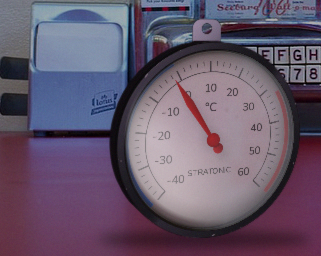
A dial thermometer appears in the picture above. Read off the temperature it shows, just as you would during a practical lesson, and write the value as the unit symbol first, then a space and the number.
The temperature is °C -2
